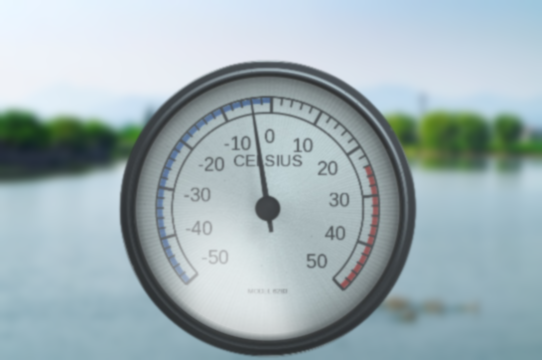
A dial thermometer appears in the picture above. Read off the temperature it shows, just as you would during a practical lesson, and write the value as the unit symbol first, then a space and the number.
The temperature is °C -4
